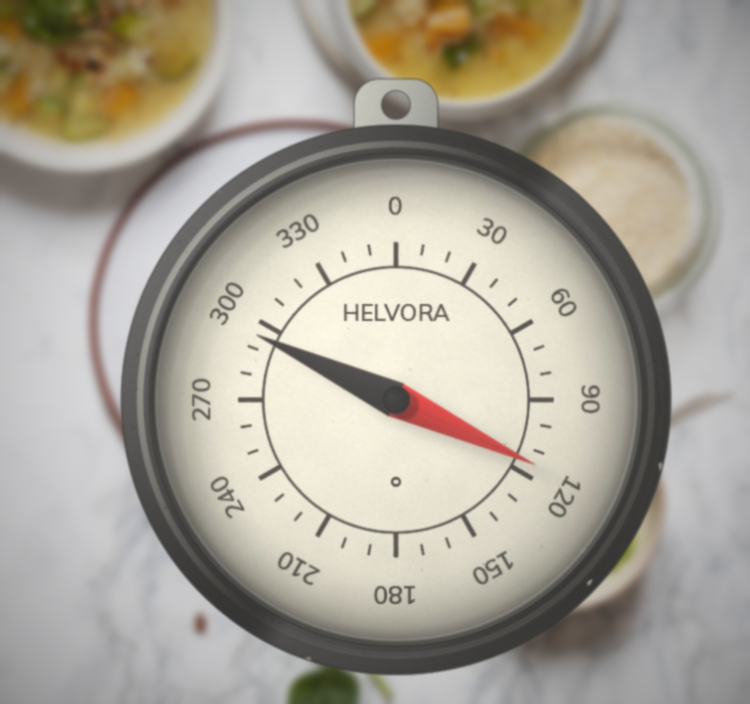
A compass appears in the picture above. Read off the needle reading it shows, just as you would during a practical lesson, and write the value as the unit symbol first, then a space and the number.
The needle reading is ° 115
